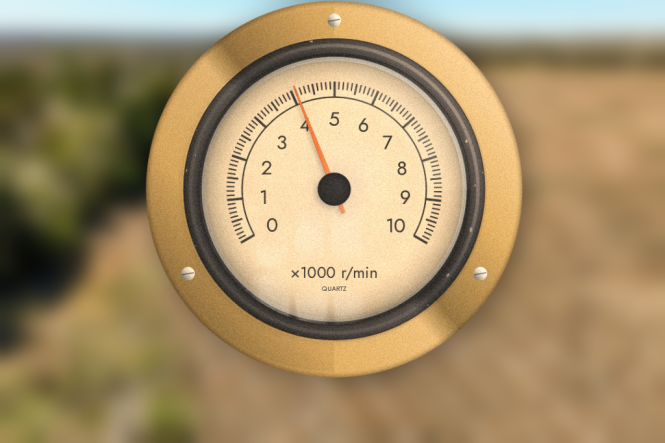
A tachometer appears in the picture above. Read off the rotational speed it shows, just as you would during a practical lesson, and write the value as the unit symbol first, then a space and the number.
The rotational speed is rpm 4100
